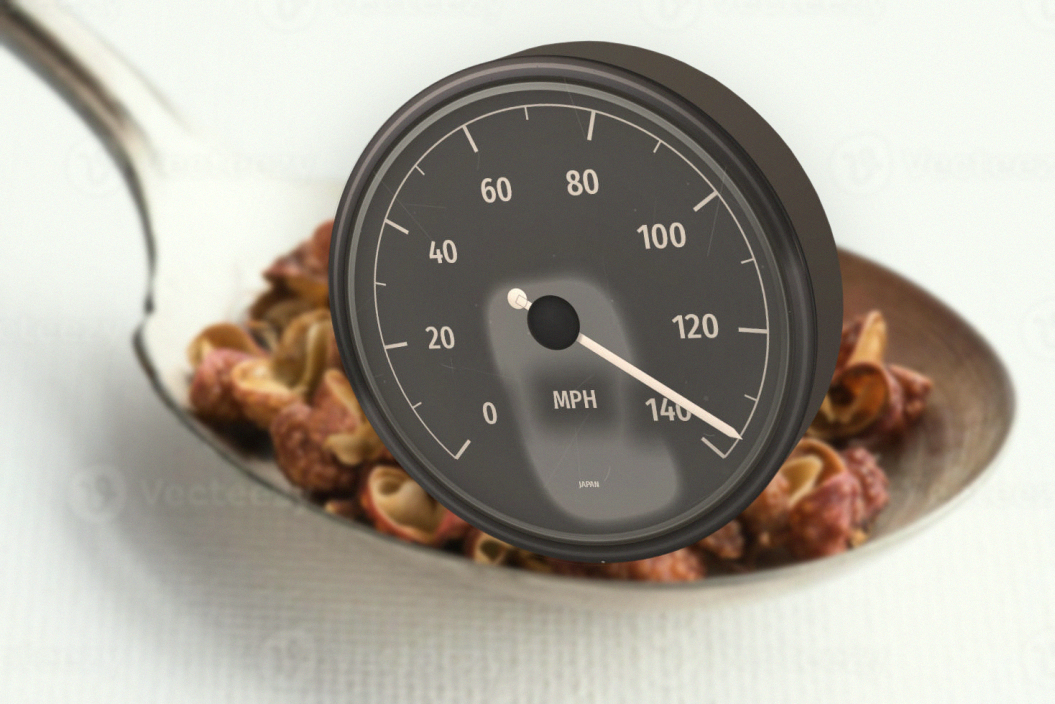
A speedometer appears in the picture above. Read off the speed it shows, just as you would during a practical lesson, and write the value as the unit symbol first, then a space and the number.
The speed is mph 135
